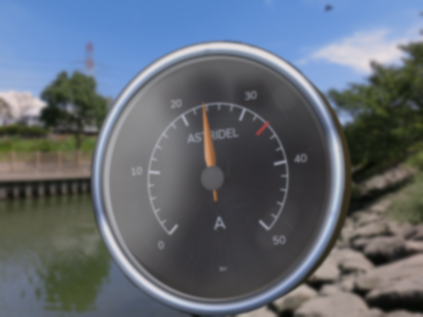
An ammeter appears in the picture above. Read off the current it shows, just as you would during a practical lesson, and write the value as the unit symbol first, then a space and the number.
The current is A 24
